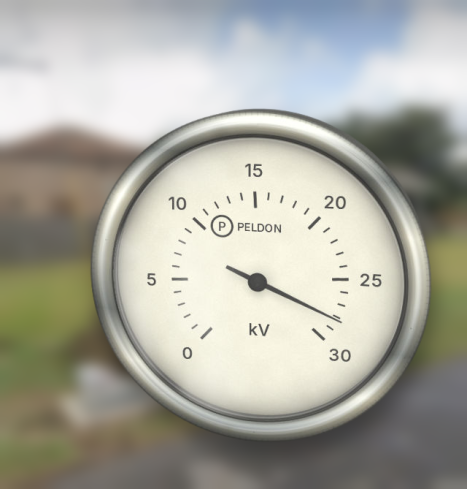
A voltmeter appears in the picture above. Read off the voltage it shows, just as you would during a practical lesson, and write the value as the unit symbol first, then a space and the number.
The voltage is kV 28
